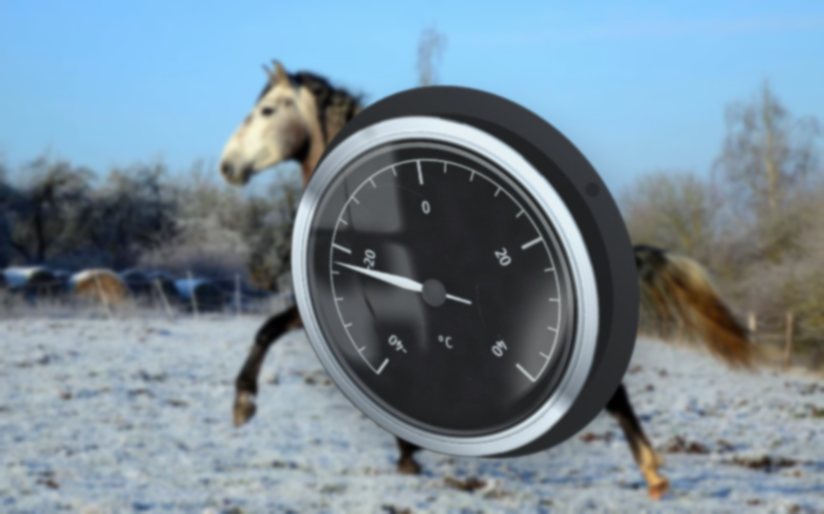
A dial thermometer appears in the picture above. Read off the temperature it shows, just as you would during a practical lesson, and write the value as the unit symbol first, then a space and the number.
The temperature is °C -22
